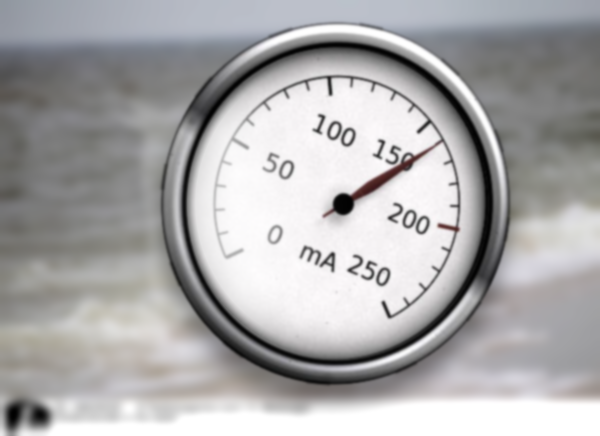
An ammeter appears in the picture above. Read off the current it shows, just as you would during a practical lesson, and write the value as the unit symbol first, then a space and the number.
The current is mA 160
